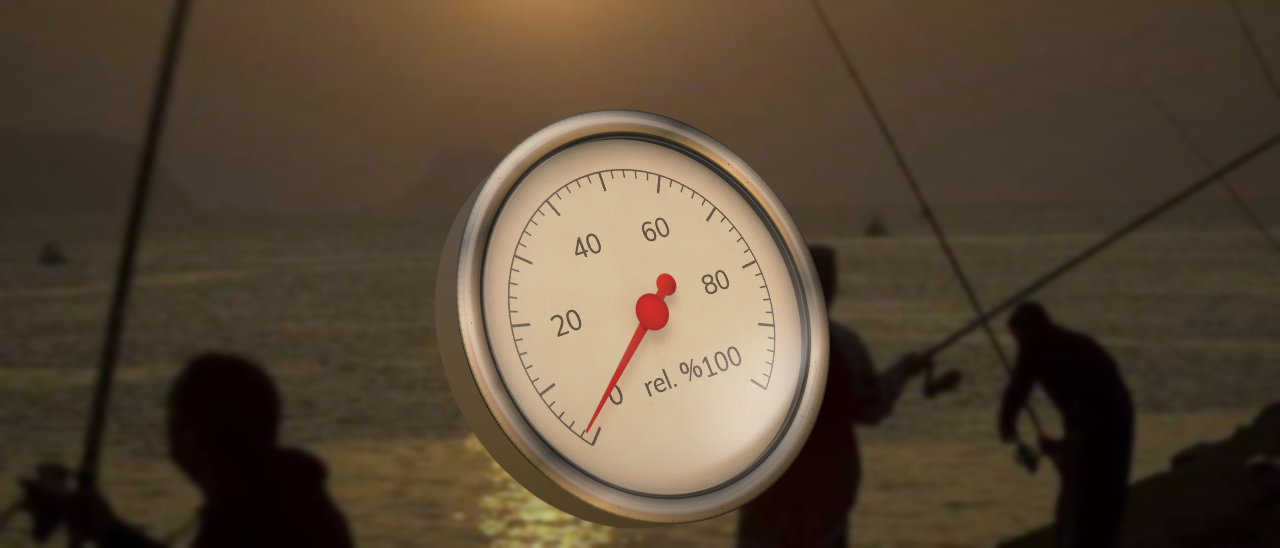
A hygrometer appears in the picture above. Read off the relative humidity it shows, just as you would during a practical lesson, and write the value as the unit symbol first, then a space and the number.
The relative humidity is % 2
